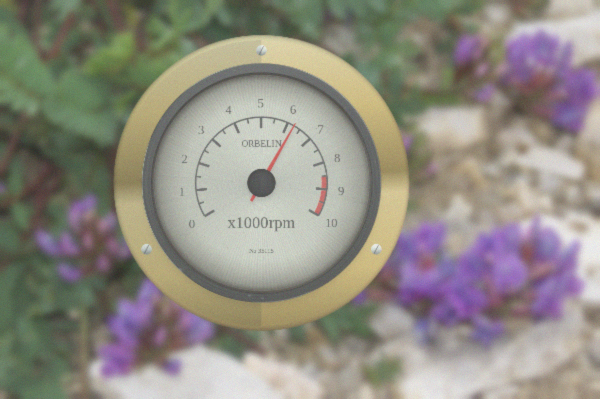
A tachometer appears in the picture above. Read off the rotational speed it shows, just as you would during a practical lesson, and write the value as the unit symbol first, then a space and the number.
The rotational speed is rpm 6250
